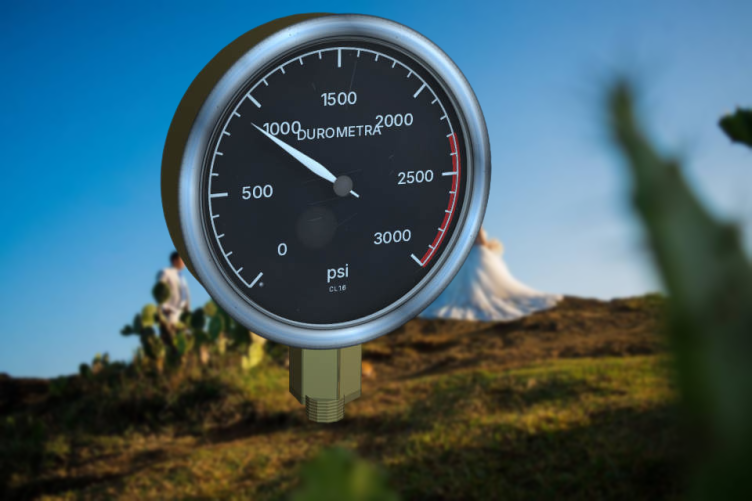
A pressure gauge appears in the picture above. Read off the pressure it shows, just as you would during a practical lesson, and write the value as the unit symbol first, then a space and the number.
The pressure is psi 900
